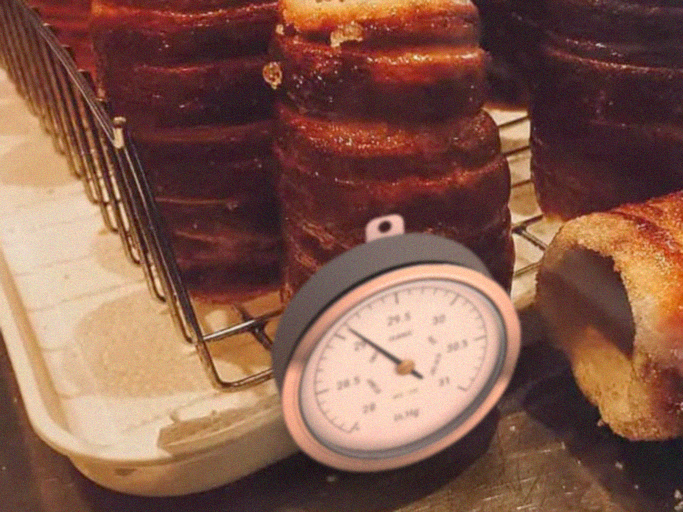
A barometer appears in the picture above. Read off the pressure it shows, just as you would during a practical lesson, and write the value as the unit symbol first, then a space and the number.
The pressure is inHg 29.1
